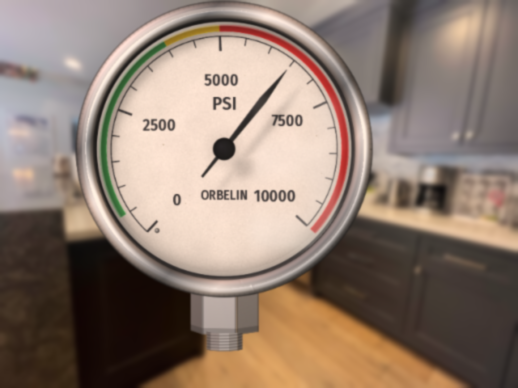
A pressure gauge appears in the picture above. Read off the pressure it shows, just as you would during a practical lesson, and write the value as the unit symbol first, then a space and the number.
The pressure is psi 6500
